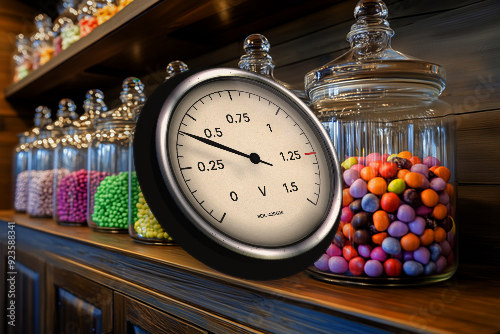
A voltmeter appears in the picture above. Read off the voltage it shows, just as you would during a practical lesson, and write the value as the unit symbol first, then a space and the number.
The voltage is V 0.4
